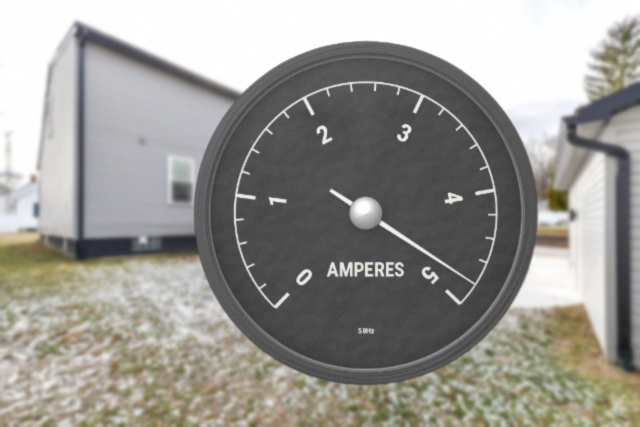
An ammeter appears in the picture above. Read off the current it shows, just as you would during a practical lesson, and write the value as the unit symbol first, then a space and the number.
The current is A 4.8
